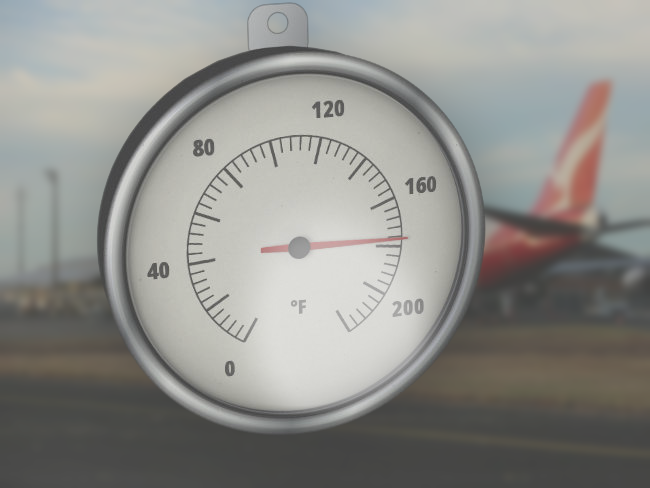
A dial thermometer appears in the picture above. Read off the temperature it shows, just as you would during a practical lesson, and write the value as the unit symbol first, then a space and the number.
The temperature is °F 176
